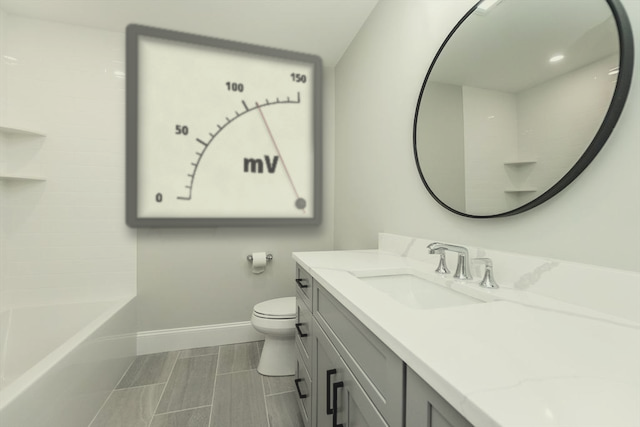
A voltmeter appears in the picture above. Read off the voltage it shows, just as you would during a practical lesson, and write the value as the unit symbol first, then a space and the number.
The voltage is mV 110
